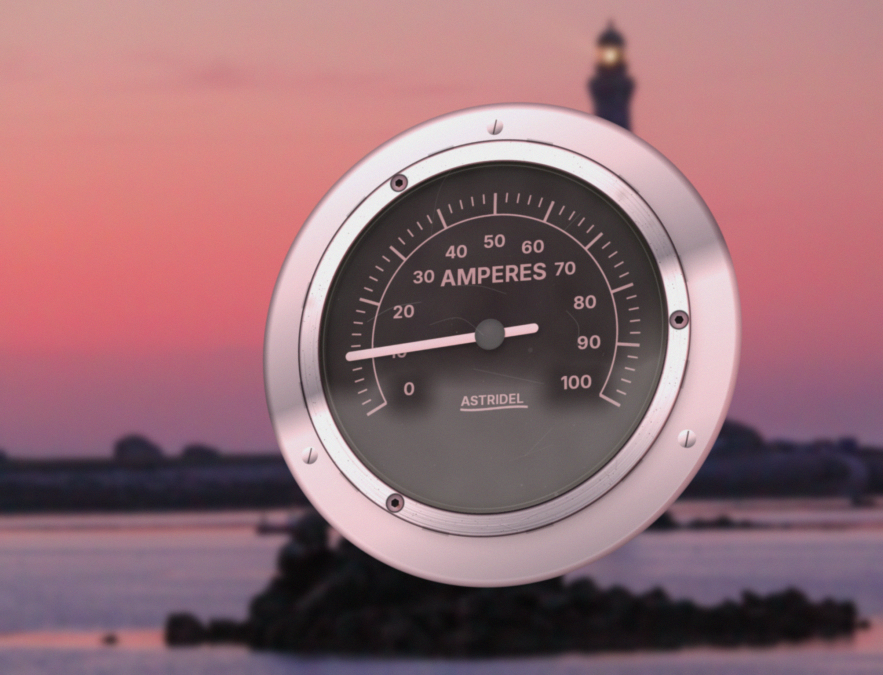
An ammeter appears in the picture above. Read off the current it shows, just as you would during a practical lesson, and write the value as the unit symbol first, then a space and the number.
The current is A 10
